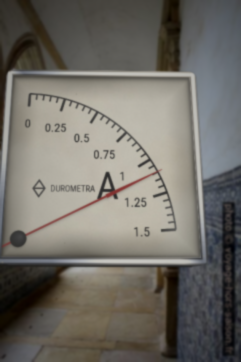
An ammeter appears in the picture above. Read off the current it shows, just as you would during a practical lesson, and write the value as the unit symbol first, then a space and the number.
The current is A 1.1
